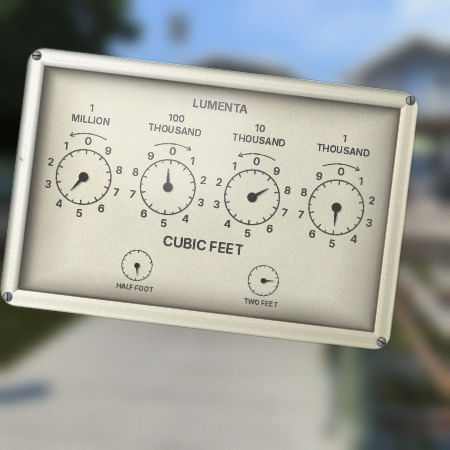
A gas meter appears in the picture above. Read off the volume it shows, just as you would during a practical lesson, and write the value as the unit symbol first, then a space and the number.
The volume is ft³ 398500
